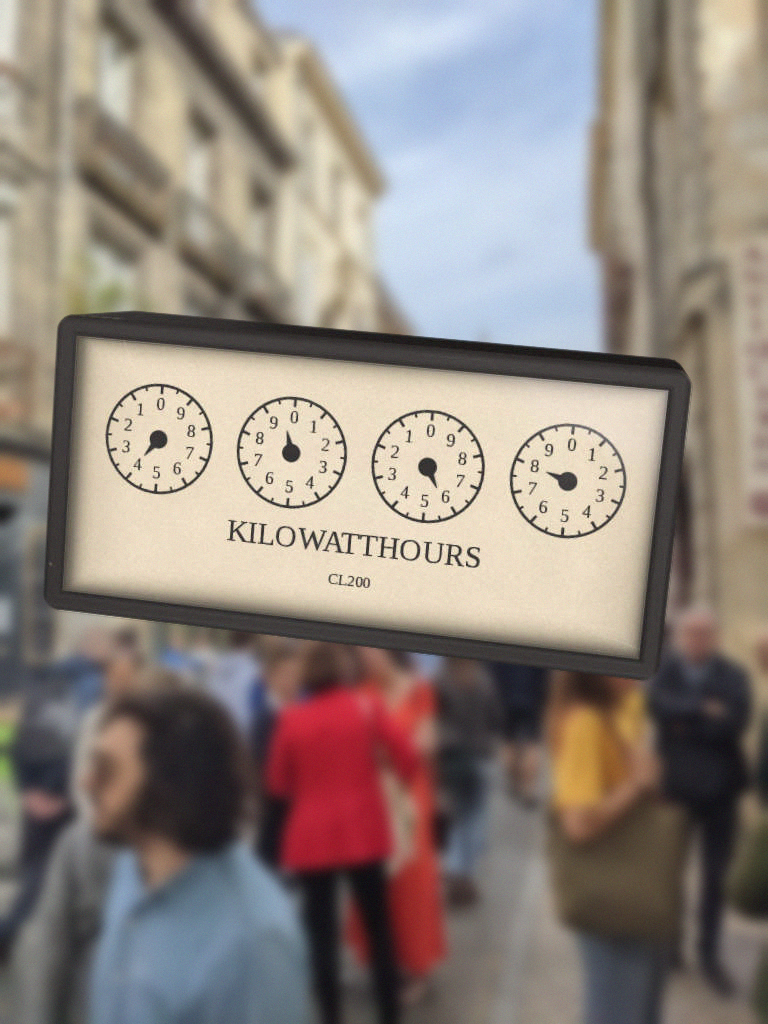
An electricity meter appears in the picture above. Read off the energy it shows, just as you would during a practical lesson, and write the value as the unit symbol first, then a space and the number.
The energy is kWh 3958
